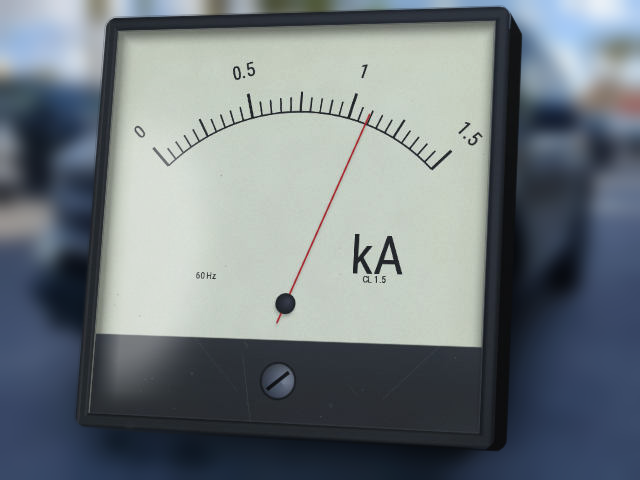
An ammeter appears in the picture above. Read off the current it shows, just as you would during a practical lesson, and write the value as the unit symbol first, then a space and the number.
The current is kA 1.1
